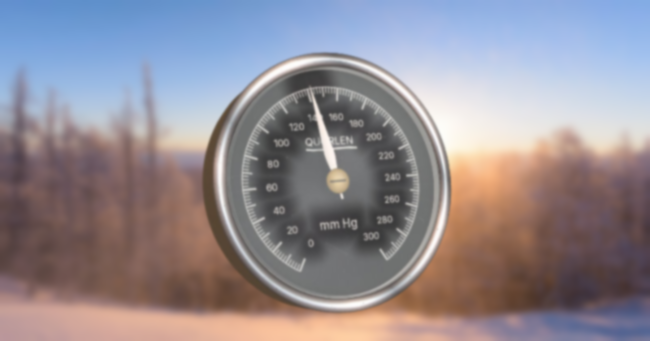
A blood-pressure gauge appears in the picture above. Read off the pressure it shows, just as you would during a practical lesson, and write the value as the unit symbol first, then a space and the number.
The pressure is mmHg 140
